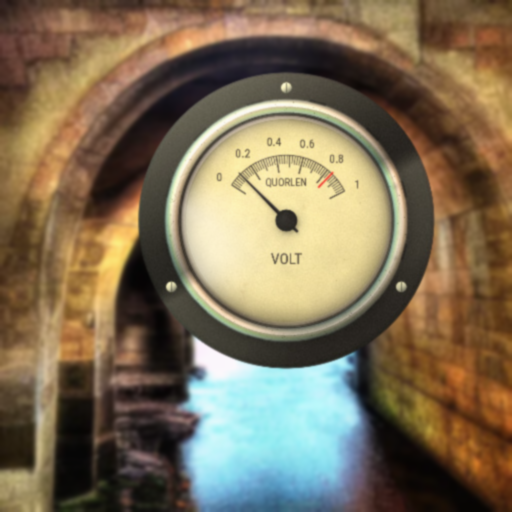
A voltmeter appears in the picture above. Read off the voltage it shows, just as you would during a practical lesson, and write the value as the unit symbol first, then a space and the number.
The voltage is V 0.1
